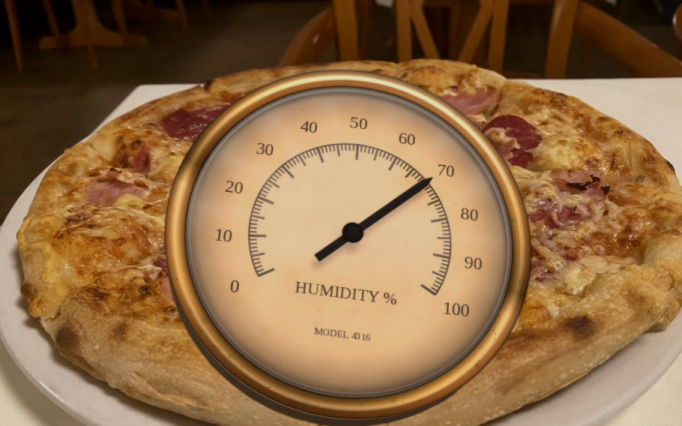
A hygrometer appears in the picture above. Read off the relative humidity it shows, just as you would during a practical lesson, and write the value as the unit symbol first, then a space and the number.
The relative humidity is % 70
